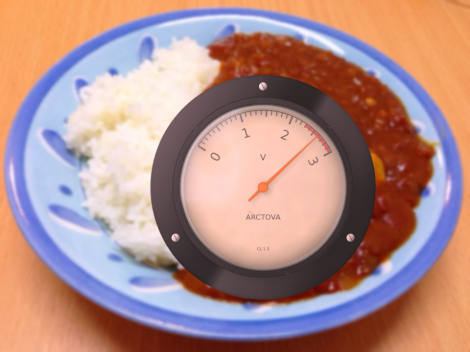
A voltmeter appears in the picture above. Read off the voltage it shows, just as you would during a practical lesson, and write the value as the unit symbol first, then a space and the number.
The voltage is V 2.6
